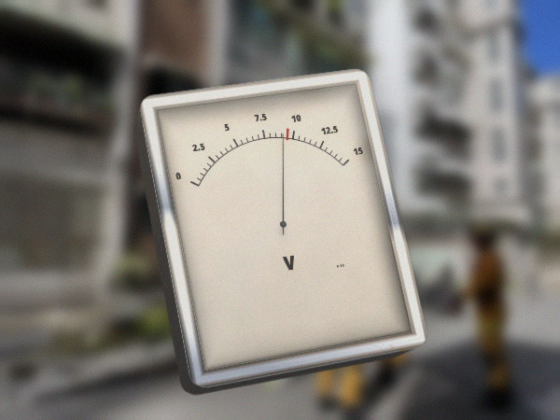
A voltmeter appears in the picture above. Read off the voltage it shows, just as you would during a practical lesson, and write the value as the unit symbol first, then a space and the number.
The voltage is V 9
